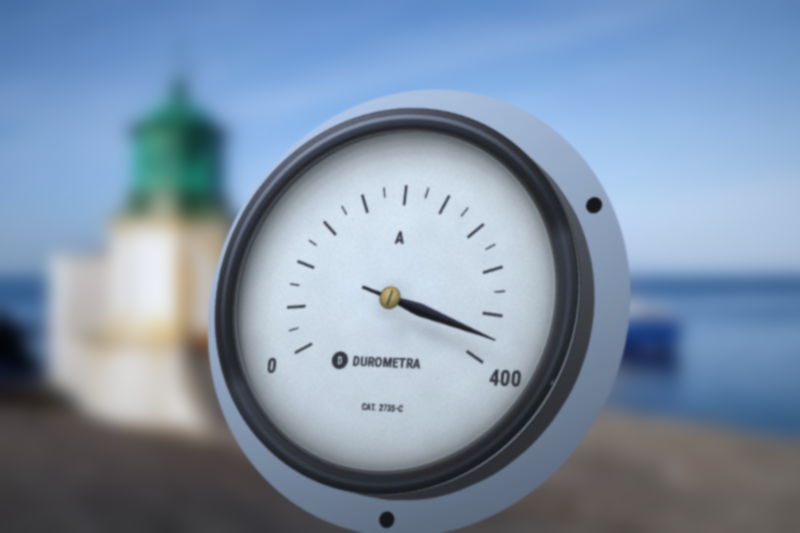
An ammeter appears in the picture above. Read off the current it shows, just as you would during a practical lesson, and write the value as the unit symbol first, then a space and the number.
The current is A 380
